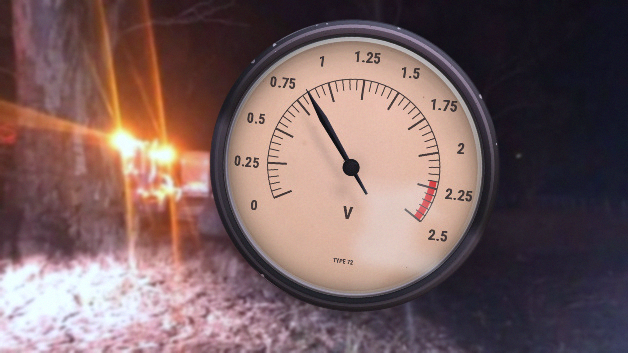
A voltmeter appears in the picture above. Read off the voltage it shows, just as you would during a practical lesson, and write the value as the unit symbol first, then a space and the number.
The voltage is V 0.85
